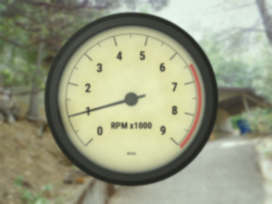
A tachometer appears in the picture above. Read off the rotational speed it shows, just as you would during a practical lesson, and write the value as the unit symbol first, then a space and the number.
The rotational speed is rpm 1000
